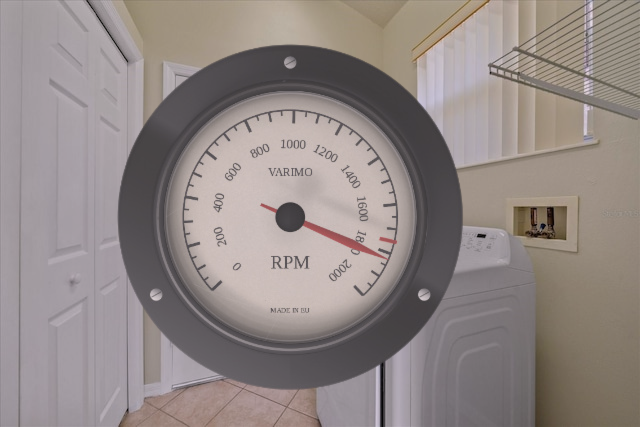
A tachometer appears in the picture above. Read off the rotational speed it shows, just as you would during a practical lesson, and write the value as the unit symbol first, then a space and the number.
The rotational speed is rpm 1825
